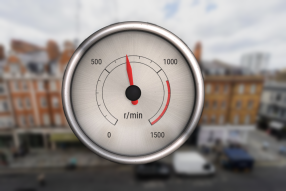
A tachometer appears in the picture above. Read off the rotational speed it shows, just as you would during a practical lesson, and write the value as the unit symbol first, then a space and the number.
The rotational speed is rpm 700
